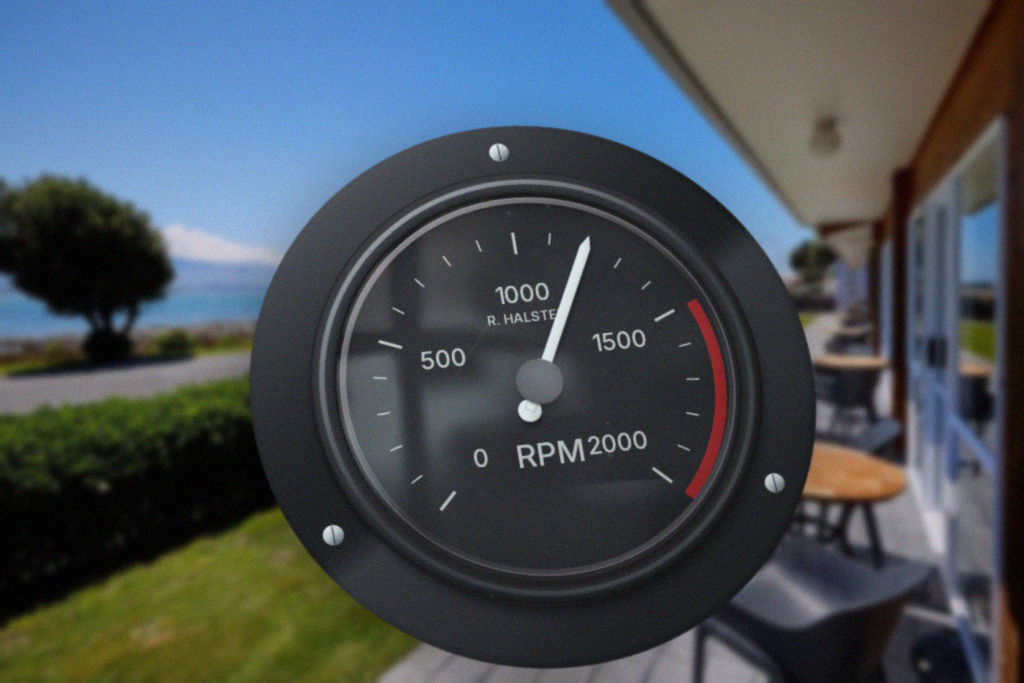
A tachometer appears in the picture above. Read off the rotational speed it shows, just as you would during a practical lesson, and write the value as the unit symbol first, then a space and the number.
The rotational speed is rpm 1200
